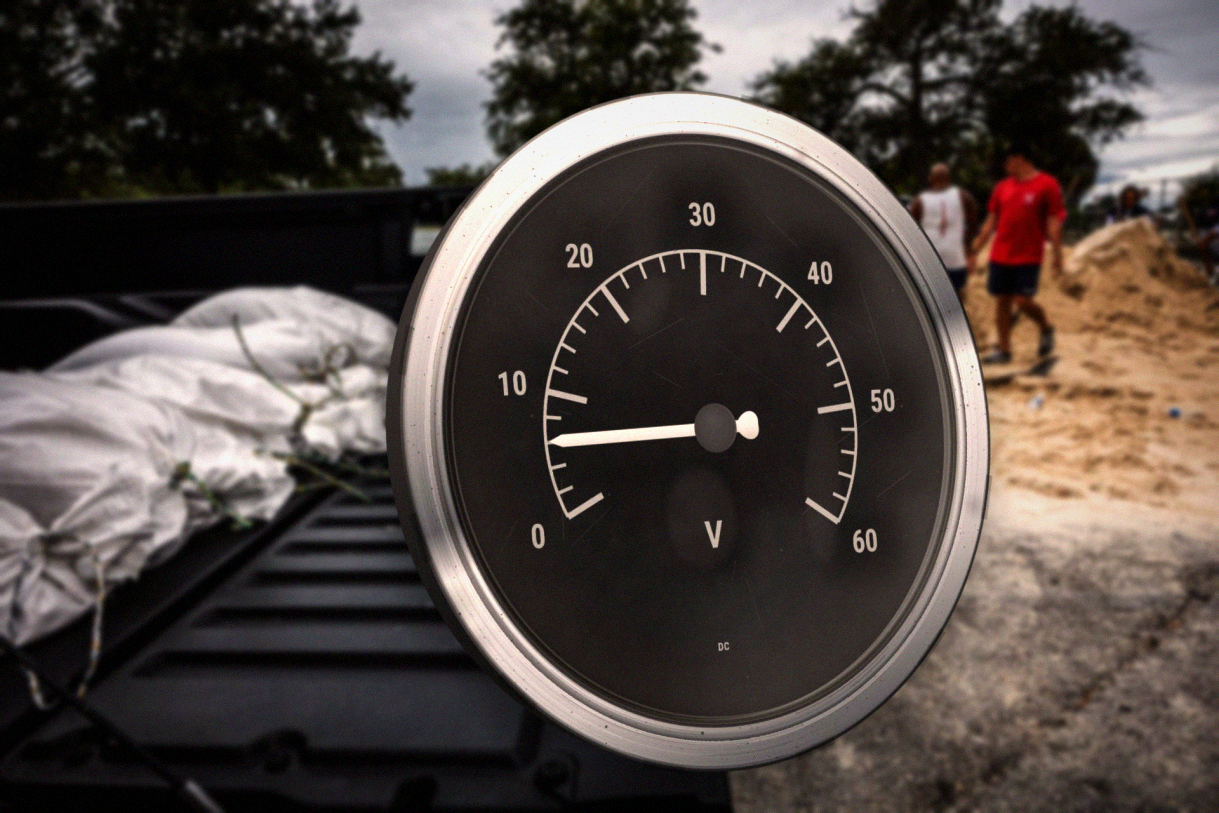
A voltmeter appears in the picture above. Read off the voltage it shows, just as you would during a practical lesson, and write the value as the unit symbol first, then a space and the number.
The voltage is V 6
